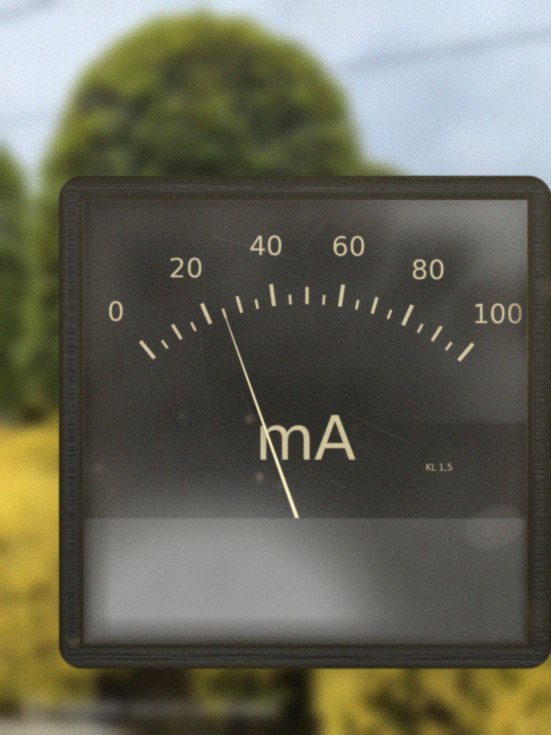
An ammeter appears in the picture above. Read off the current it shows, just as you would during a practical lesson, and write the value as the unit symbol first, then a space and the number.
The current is mA 25
